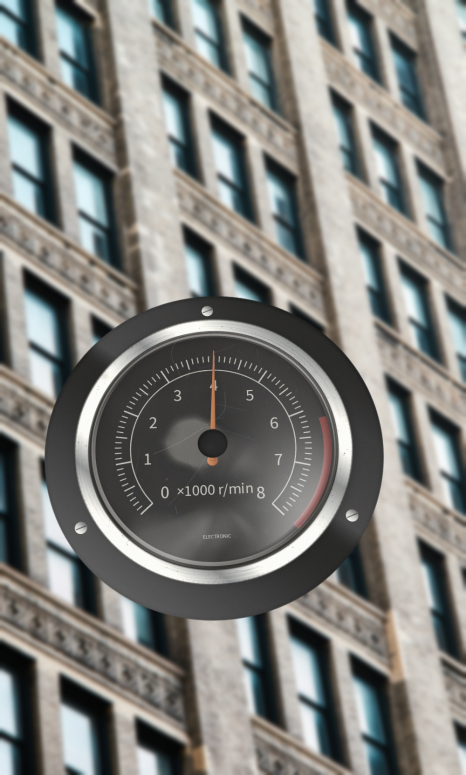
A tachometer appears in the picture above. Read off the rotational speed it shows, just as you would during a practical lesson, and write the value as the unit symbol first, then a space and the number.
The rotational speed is rpm 4000
